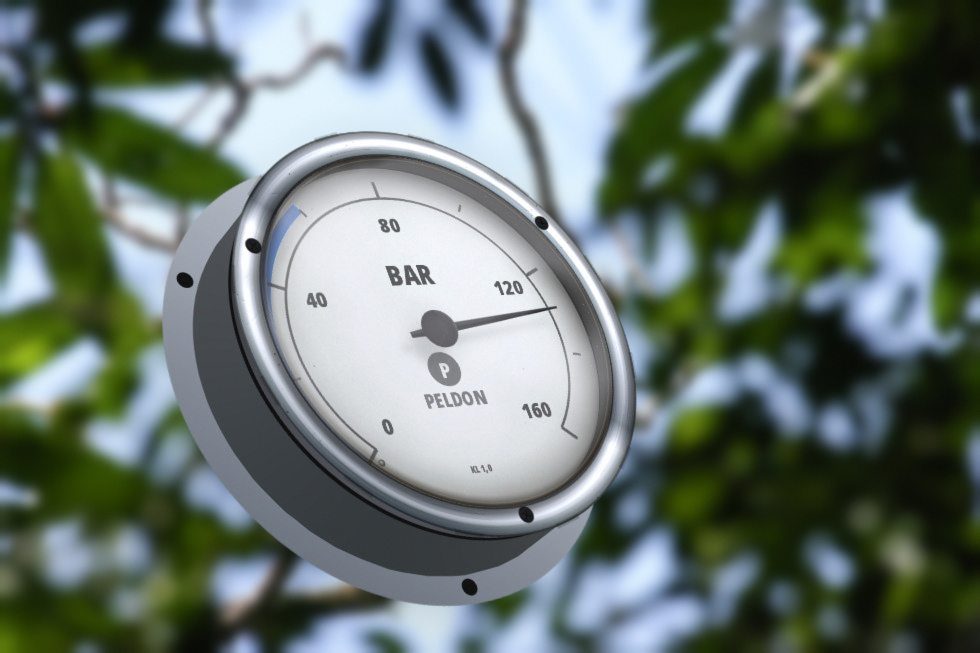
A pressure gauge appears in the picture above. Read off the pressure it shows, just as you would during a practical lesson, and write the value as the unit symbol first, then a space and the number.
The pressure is bar 130
